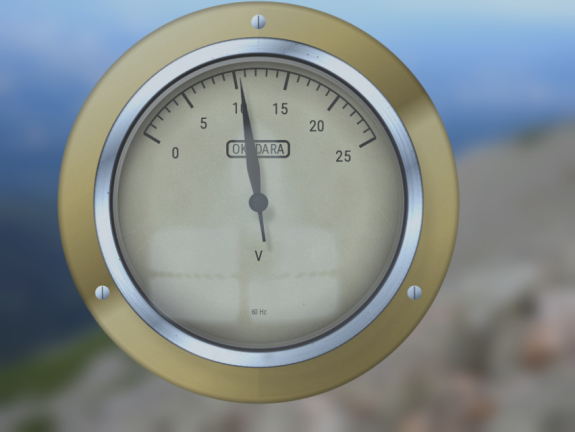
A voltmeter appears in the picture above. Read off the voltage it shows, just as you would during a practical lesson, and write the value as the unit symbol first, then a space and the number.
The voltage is V 10.5
